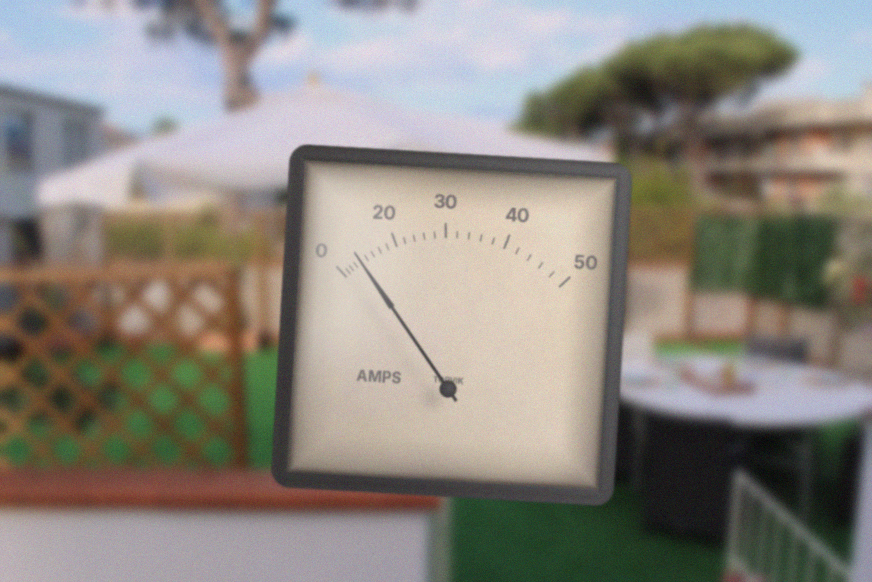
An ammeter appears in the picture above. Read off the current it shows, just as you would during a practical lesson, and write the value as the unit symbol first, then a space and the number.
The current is A 10
